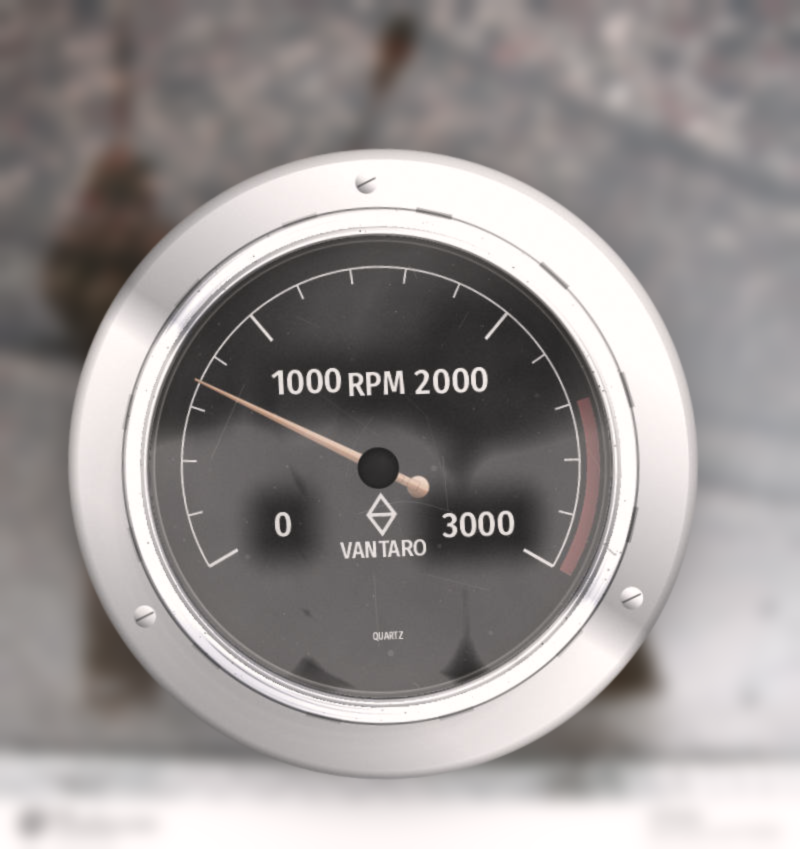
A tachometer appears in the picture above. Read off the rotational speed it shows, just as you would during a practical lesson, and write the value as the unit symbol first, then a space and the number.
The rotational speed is rpm 700
